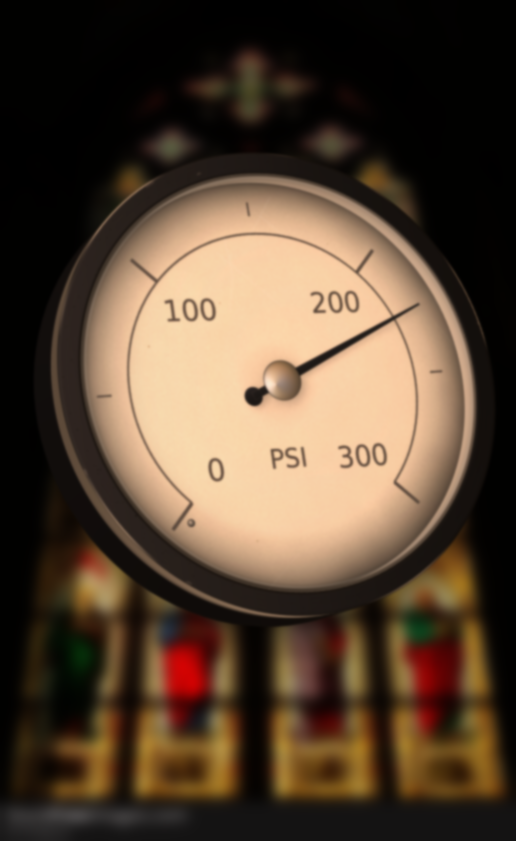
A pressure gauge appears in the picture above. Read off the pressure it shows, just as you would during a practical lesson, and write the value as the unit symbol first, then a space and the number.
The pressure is psi 225
